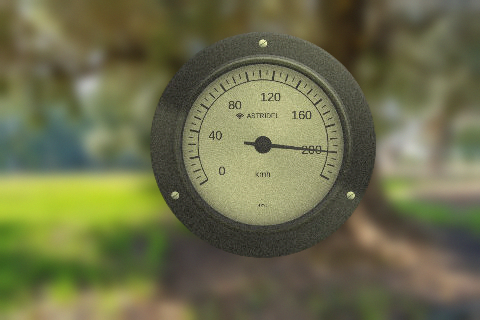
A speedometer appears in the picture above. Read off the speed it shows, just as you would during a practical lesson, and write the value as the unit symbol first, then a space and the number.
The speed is km/h 200
